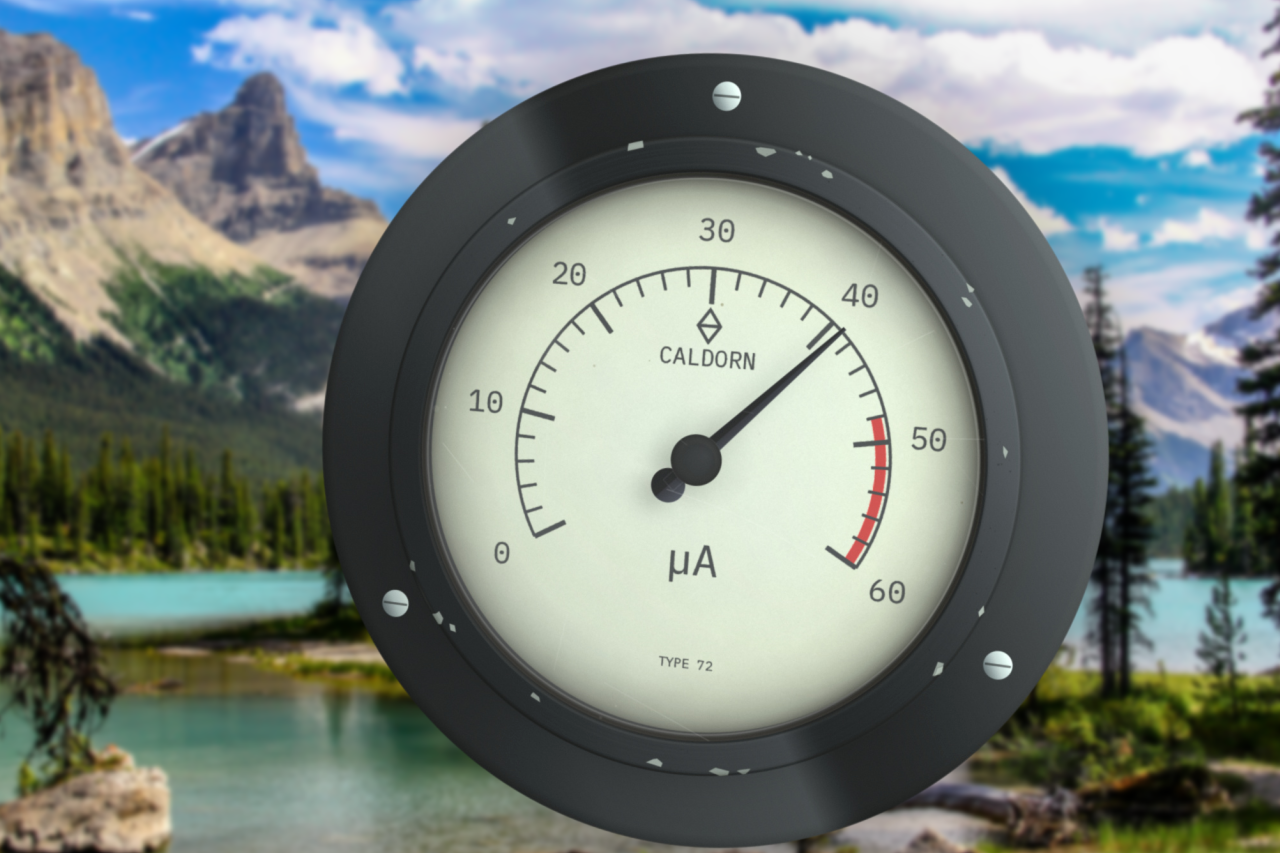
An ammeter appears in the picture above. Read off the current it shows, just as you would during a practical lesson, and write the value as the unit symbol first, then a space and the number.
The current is µA 41
